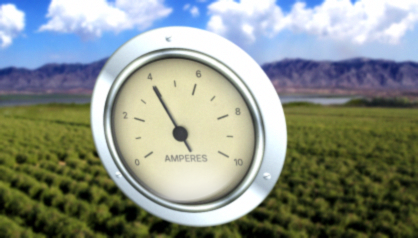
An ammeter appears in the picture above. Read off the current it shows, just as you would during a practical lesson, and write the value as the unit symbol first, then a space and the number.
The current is A 4
